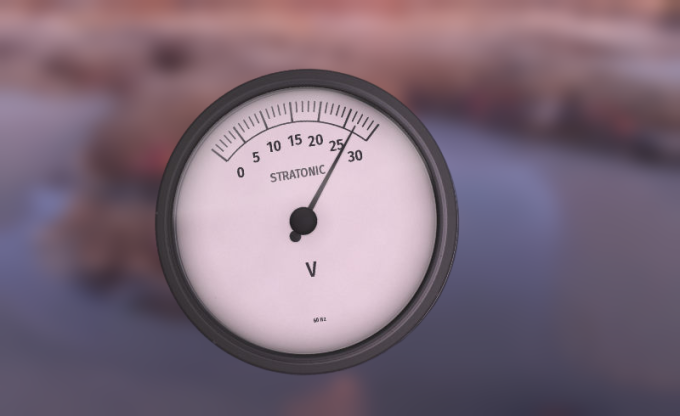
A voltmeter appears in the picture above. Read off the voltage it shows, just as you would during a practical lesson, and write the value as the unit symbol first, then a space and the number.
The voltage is V 27
